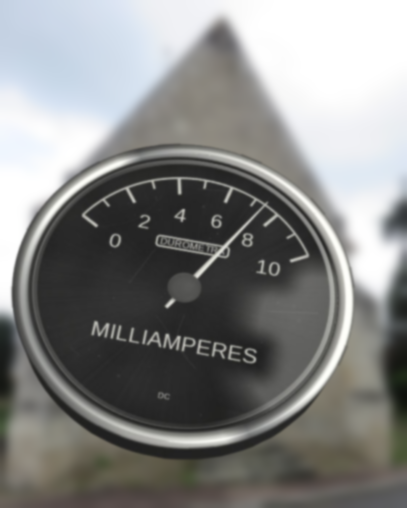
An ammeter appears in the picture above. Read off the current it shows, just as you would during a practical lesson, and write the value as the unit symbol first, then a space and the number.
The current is mA 7.5
